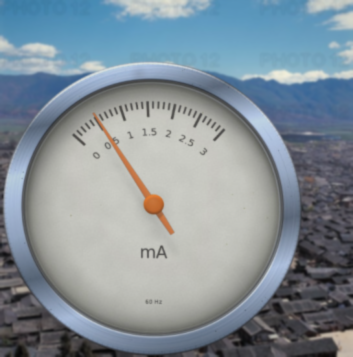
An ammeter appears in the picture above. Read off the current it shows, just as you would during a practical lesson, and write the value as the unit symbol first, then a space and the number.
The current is mA 0.5
